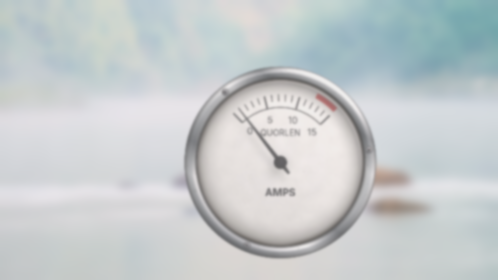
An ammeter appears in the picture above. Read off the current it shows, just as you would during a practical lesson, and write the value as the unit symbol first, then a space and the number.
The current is A 1
